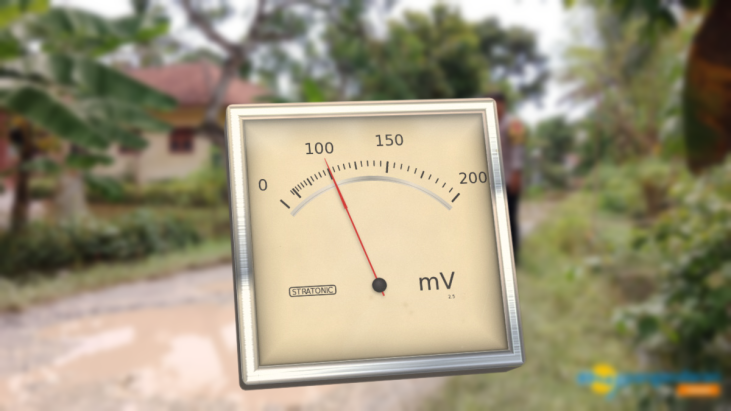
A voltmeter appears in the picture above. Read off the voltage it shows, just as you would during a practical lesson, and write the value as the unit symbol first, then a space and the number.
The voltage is mV 100
